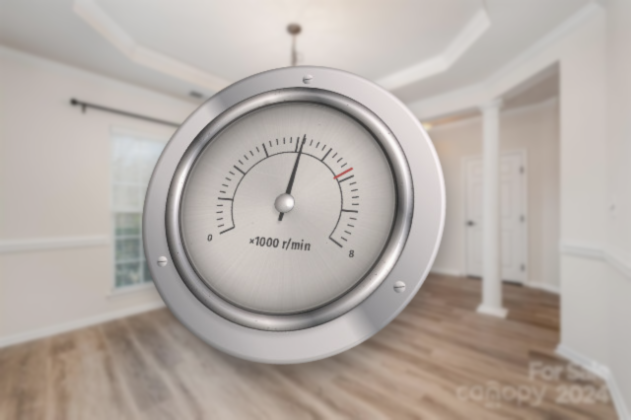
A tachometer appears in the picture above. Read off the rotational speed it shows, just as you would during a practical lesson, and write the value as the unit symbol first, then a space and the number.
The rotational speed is rpm 4200
